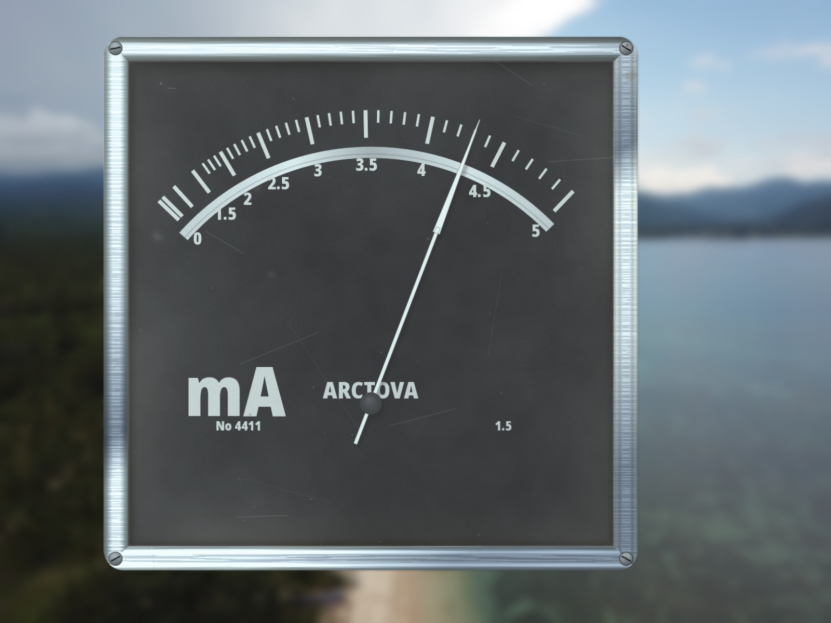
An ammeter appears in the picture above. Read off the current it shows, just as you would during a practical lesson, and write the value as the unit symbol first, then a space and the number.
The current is mA 4.3
